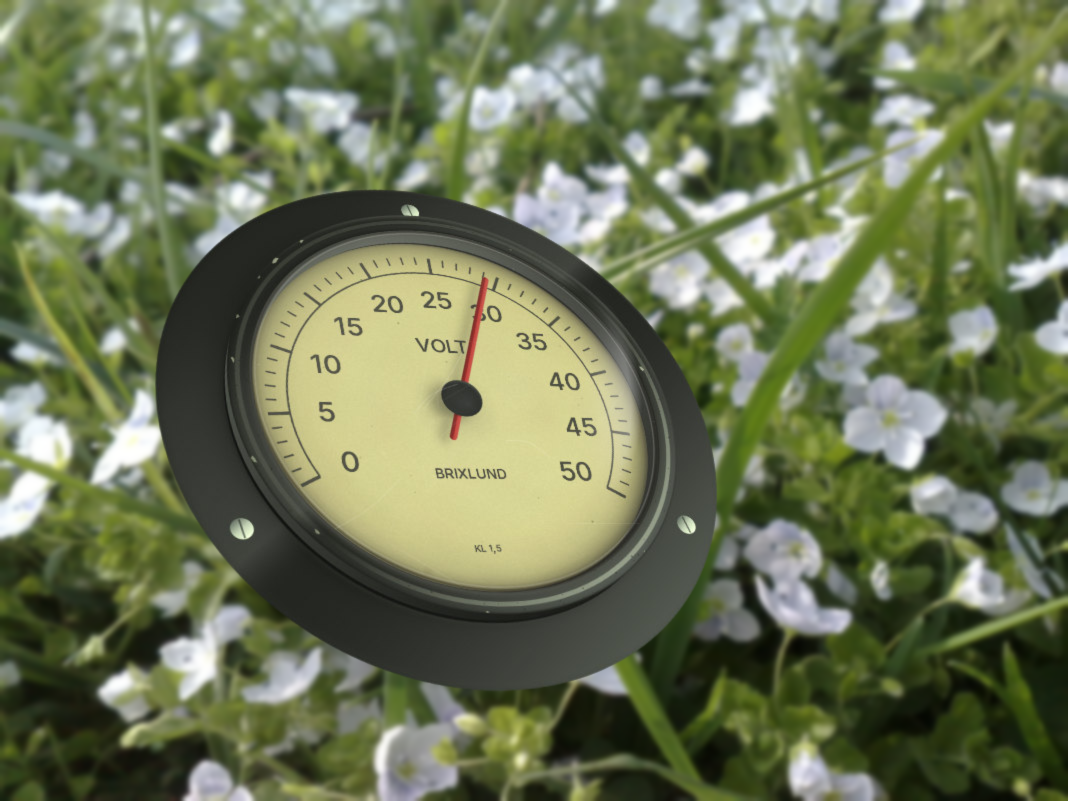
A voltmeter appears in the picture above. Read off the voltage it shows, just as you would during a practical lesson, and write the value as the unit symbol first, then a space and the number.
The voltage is V 29
